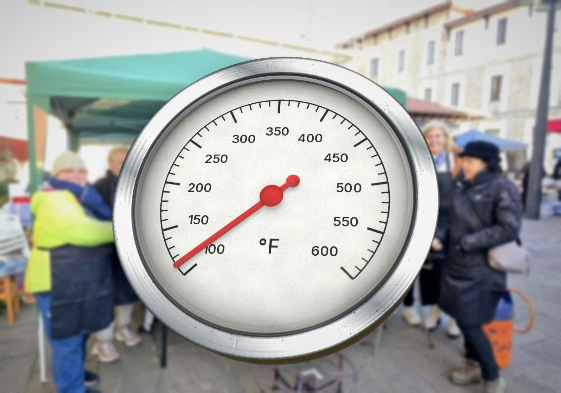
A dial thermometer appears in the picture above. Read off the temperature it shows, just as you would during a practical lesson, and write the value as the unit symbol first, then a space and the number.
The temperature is °F 110
